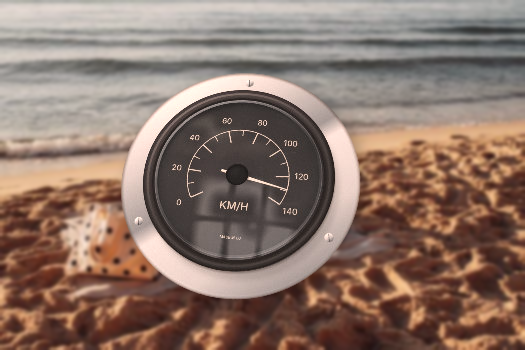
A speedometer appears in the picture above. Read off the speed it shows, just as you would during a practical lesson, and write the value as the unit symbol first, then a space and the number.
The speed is km/h 130
